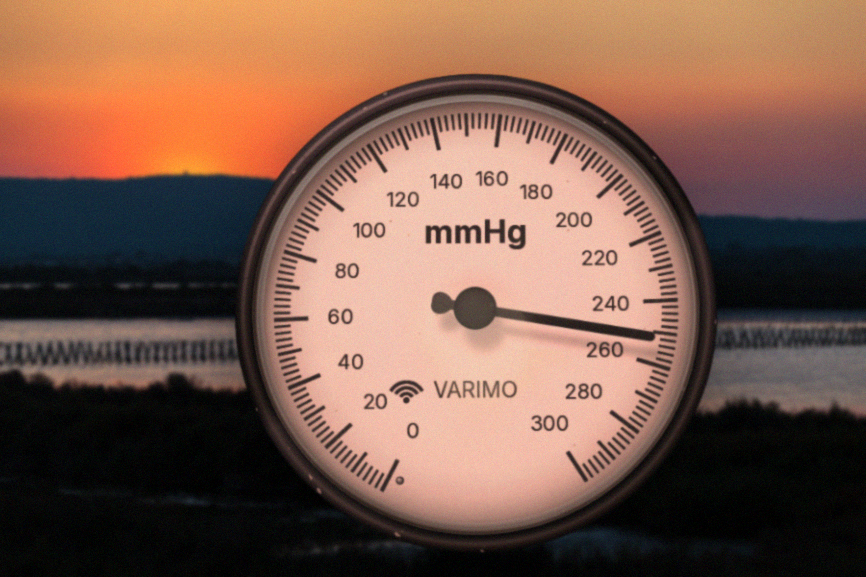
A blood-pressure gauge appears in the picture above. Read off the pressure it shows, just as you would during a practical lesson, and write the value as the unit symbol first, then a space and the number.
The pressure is mmHg 252
